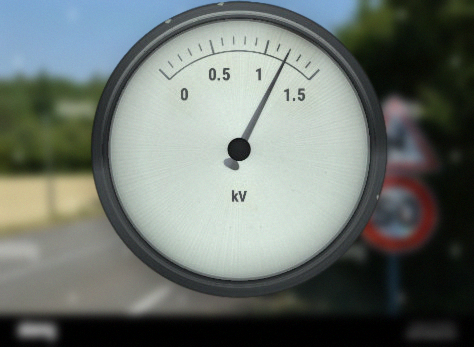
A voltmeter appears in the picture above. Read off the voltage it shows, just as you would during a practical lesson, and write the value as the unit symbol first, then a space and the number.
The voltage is kV 1.2
